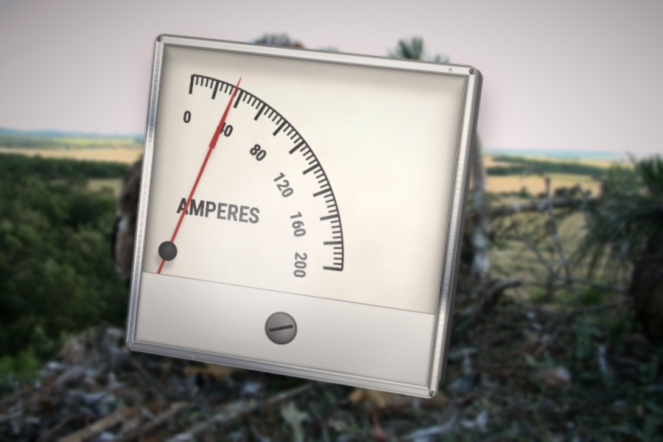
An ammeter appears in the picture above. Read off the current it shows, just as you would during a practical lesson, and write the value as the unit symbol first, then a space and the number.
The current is A 36
